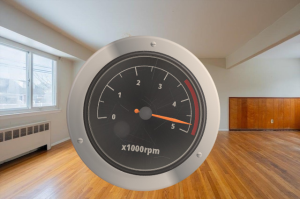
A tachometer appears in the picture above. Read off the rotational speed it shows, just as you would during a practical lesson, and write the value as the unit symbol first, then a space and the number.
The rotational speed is rpm 4750
